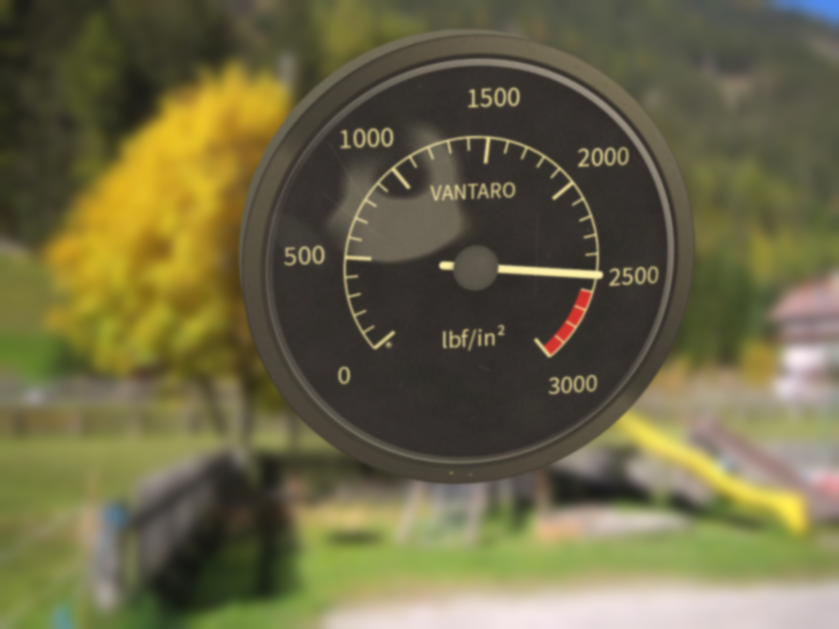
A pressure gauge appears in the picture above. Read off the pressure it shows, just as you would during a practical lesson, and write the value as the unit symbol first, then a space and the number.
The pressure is psi 2500
